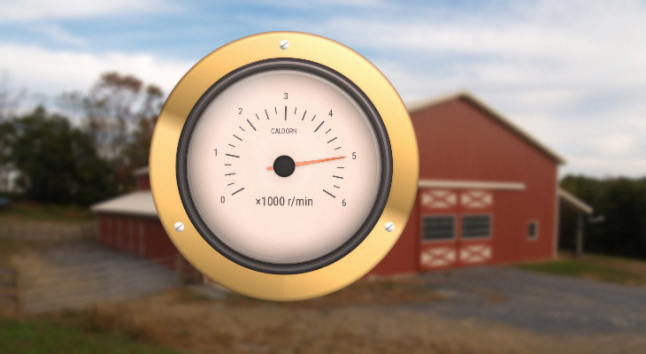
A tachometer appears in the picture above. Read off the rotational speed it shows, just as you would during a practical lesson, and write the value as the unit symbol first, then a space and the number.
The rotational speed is rpm 5000
